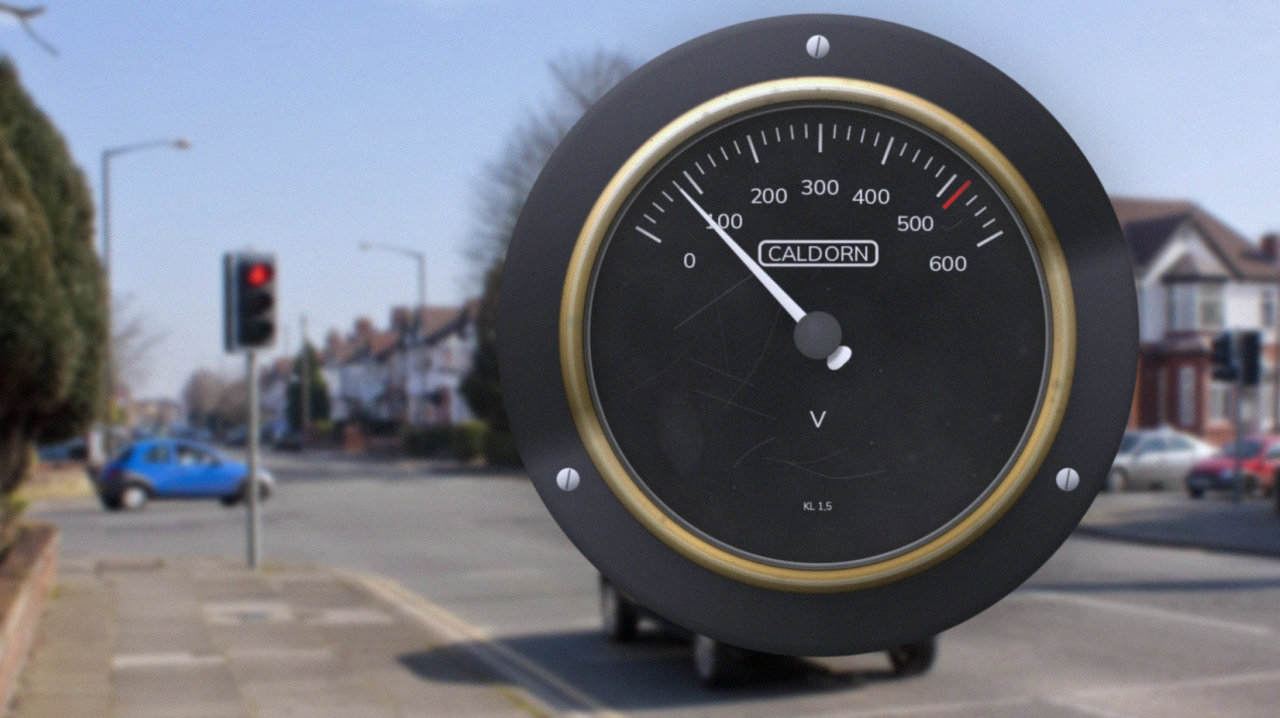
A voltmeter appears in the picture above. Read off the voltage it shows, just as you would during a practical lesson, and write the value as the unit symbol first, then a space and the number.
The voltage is V 80
